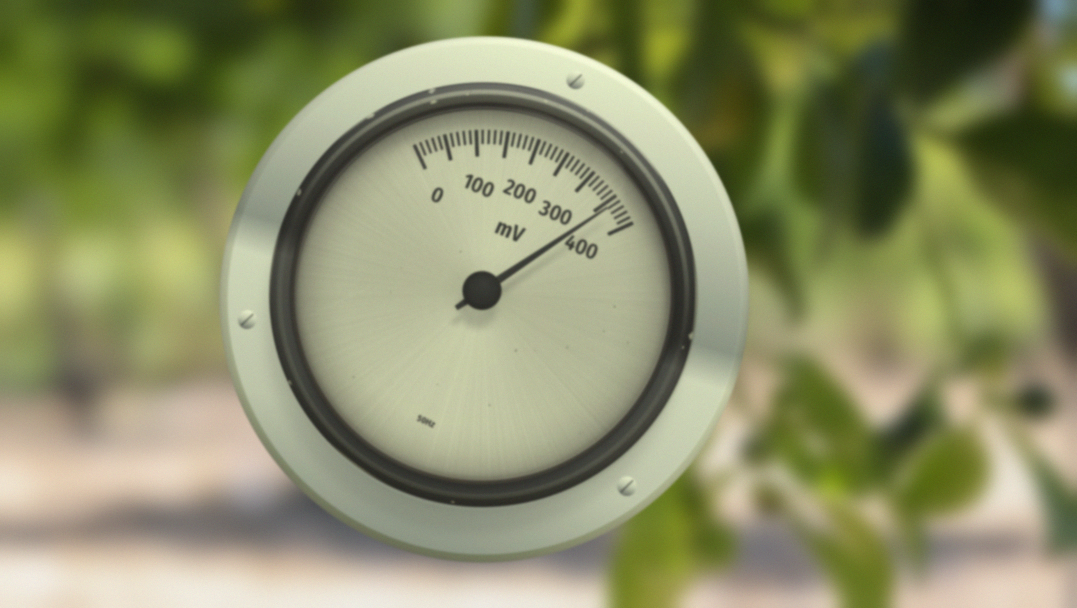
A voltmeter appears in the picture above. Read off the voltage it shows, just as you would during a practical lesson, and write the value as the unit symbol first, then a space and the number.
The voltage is mV 360
